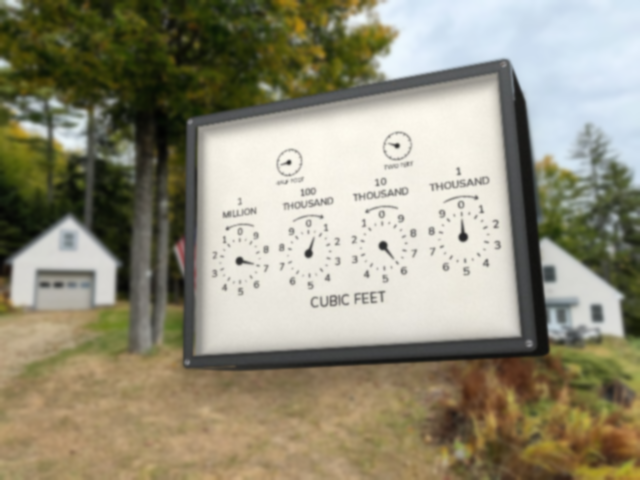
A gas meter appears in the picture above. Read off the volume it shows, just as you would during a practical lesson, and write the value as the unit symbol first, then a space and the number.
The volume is ft³ 706000
